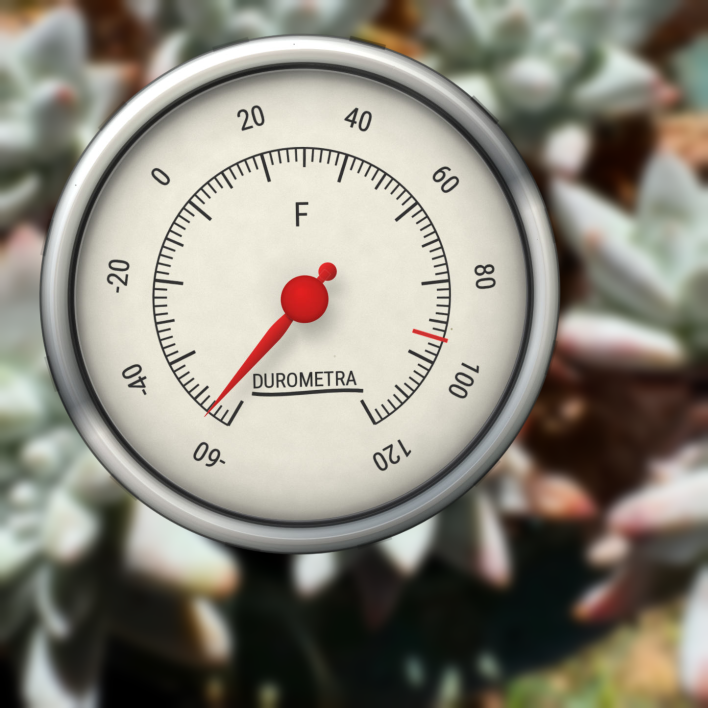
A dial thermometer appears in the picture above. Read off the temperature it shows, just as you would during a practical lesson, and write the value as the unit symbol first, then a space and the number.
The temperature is °F -54
